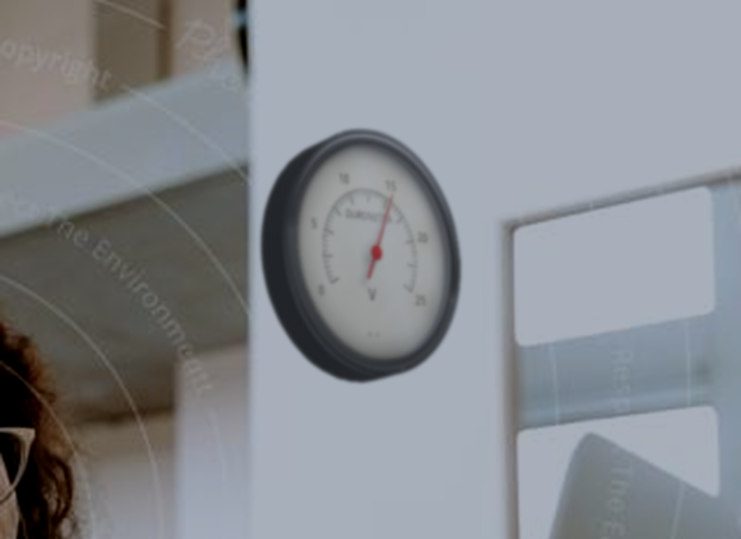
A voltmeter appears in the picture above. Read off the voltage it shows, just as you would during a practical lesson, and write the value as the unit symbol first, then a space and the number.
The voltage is V 15
